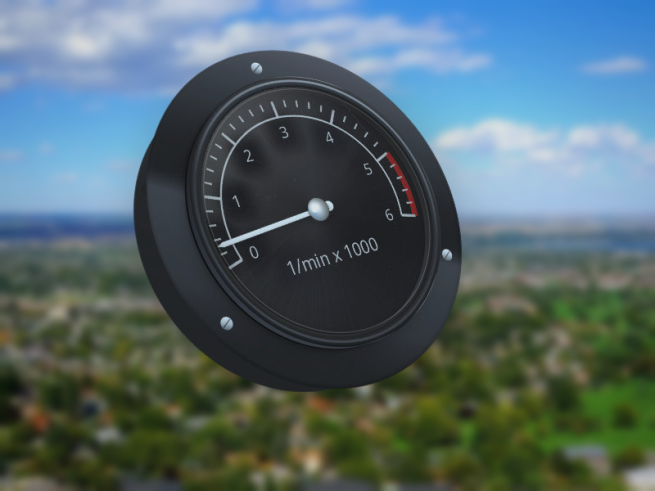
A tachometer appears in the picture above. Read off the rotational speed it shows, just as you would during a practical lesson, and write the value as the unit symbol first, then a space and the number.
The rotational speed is rpm 300
